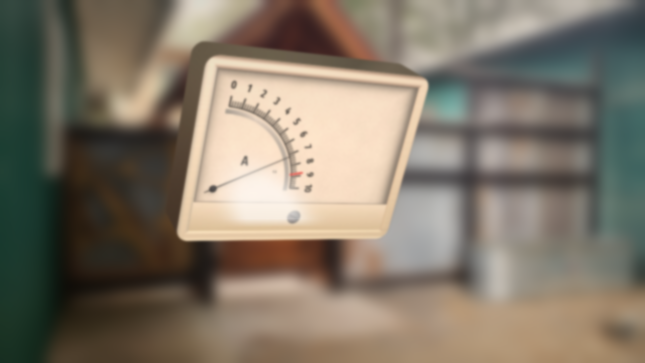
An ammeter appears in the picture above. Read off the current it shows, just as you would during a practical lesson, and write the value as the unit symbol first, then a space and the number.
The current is A 7
